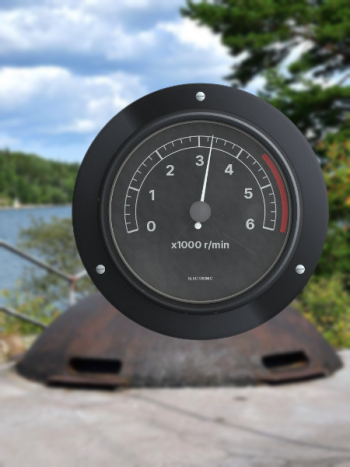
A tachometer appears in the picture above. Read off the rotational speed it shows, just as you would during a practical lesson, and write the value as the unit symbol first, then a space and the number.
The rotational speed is rpm 3300
